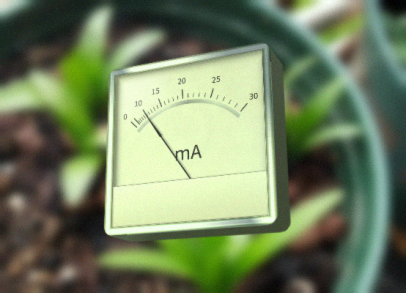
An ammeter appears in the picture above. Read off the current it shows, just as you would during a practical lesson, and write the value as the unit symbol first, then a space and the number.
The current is mA 10
